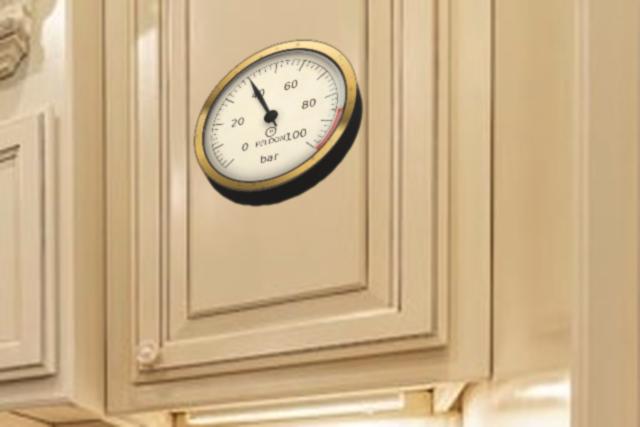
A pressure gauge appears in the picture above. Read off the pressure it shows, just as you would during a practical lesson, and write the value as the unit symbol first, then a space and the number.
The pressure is bar 40
